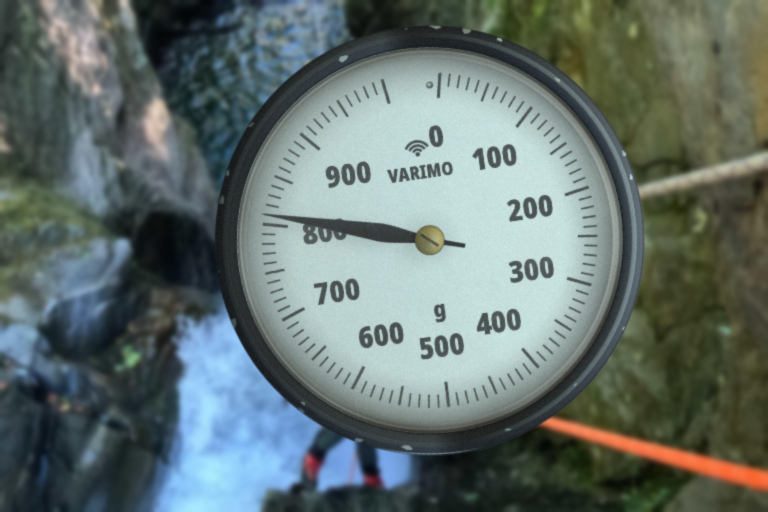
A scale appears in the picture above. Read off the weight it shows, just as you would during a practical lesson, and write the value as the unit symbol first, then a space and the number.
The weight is g 810
